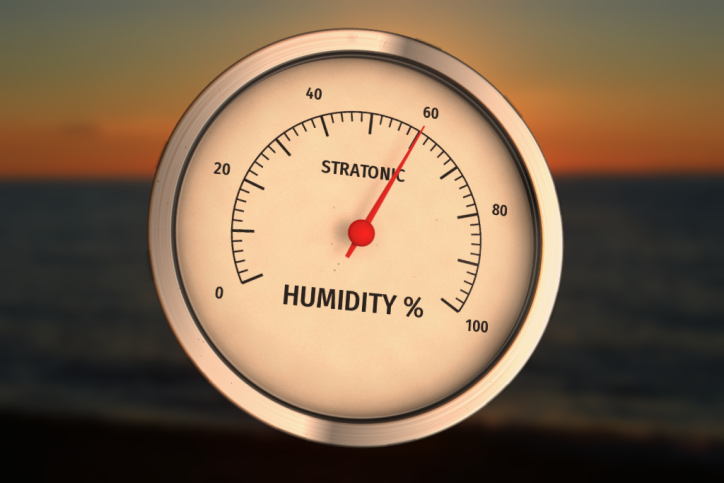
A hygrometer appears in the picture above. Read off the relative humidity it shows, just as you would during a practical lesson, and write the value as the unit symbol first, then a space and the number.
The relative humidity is % 60
